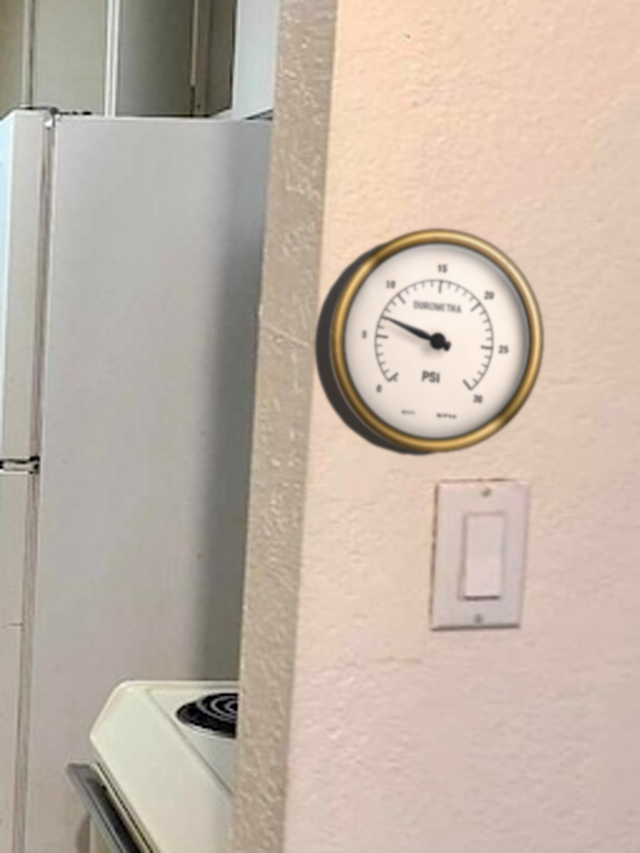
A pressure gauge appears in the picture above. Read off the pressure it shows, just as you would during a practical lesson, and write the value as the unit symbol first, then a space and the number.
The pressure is psi 7
